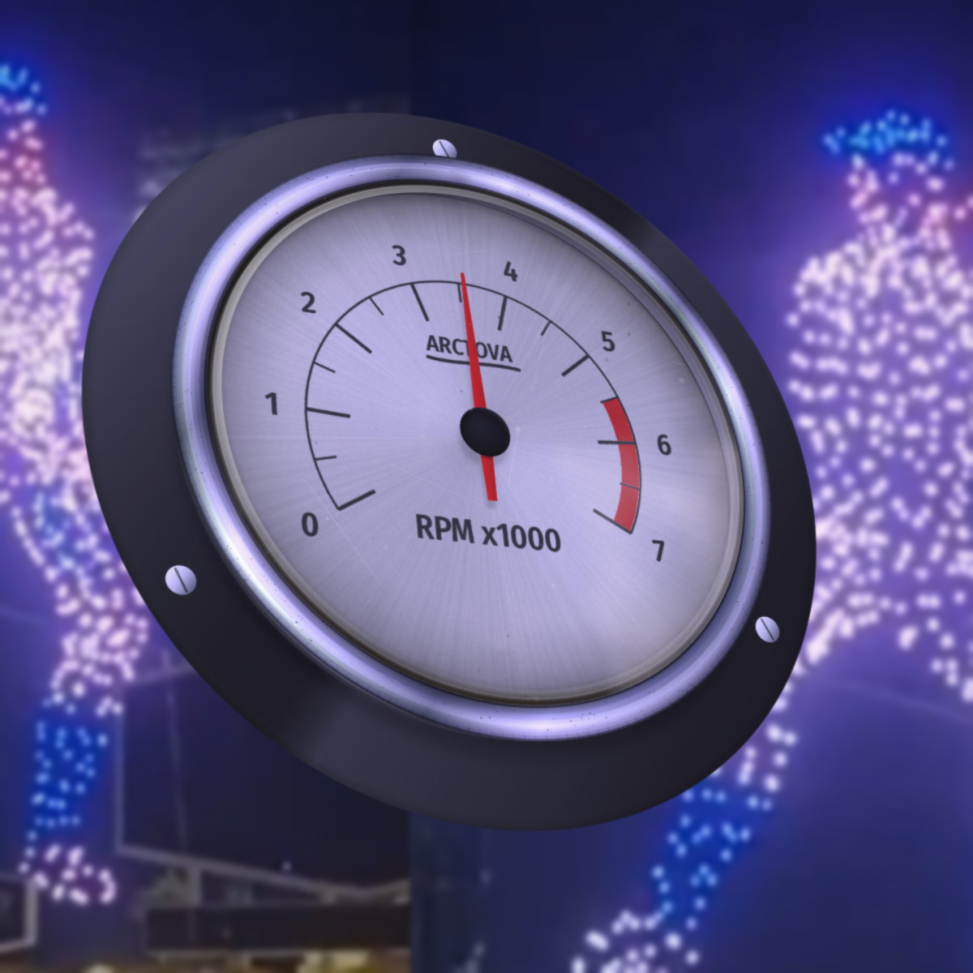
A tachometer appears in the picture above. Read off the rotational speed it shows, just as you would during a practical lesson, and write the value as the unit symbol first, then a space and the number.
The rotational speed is rpm 3500
